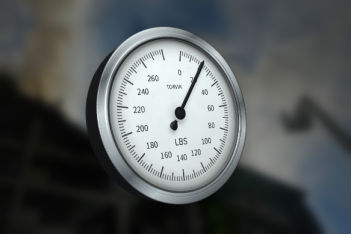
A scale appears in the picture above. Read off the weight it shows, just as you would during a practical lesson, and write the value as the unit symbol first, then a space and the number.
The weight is lb 20
